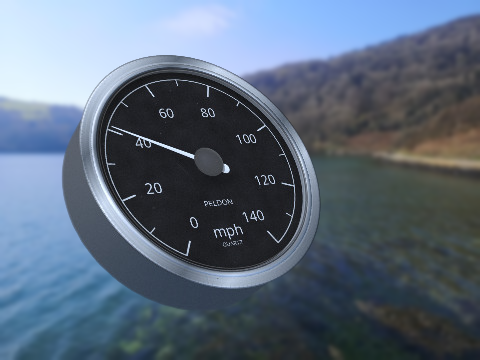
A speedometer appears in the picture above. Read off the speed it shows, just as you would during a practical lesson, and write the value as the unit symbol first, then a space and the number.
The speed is mph 40
